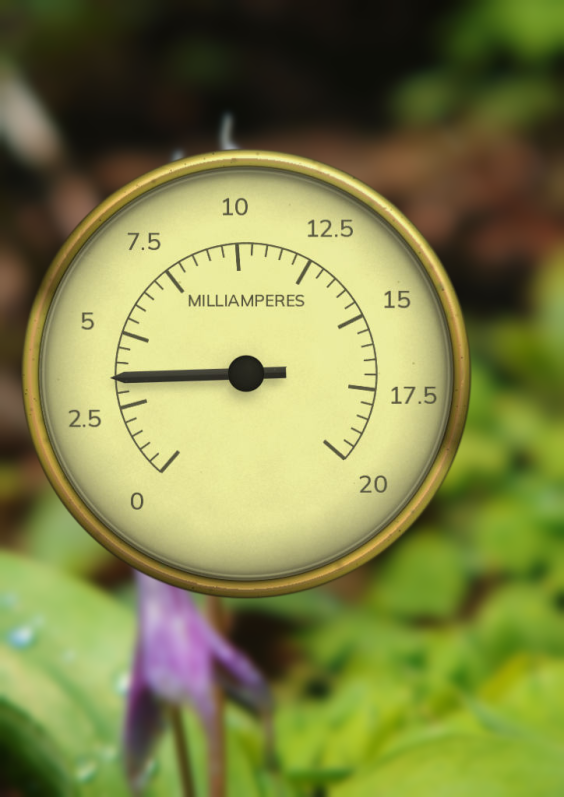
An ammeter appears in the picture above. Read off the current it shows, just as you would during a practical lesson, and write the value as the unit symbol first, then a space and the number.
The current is mA 3.5
